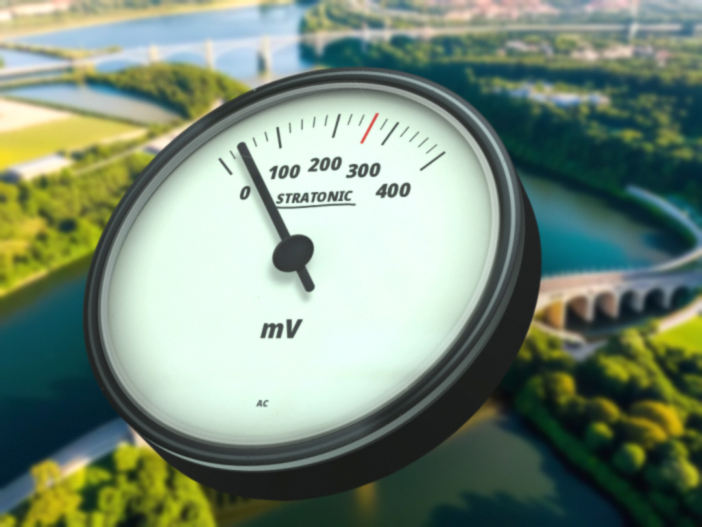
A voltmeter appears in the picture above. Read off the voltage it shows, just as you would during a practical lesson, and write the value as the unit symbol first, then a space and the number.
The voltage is mV 40
